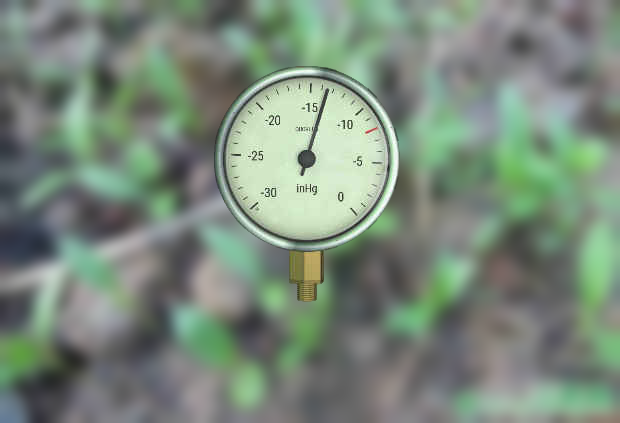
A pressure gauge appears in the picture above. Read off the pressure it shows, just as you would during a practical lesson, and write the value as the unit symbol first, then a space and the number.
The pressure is inHg -13.5
